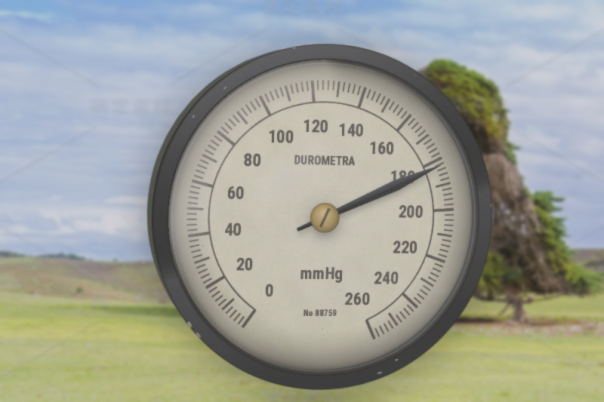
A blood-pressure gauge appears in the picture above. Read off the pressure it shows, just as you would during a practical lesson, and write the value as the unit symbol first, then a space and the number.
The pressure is mmHg 182
